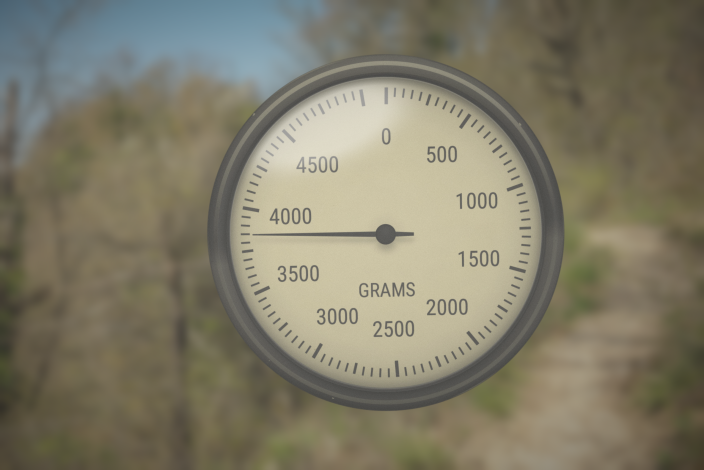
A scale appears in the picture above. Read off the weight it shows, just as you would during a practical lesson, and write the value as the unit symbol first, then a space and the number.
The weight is g 3850
